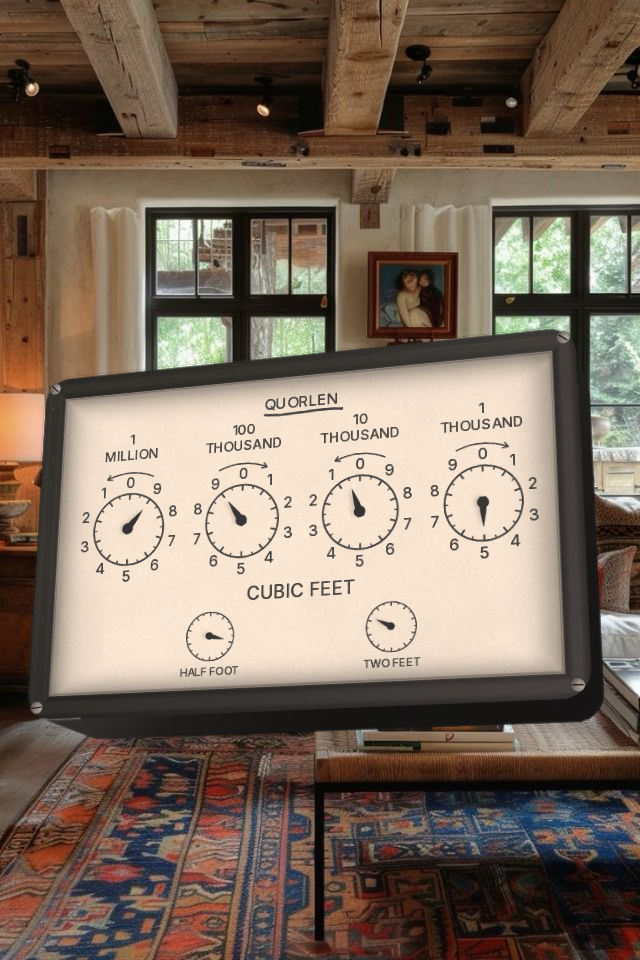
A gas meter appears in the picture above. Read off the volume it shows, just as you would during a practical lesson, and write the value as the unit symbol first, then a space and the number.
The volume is ft³ 890500
